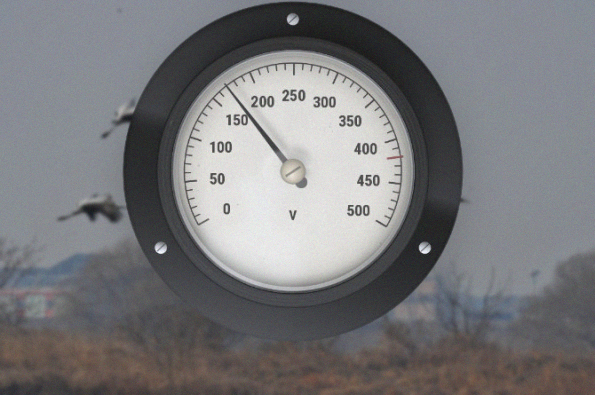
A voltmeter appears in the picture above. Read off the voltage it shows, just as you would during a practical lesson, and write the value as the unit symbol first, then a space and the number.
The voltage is V 170
